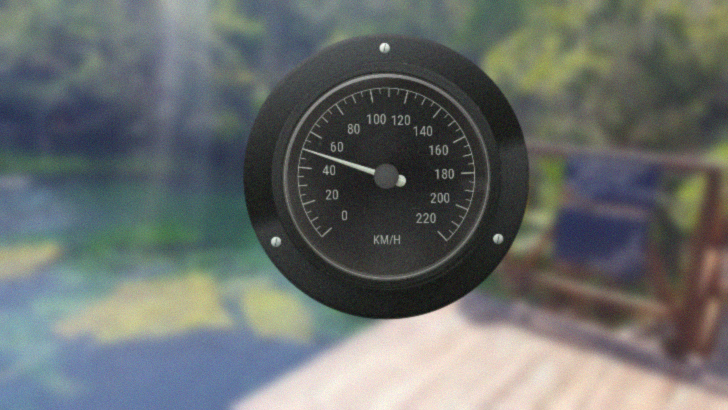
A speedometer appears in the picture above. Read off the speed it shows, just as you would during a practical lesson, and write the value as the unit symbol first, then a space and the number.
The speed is km/h 50
